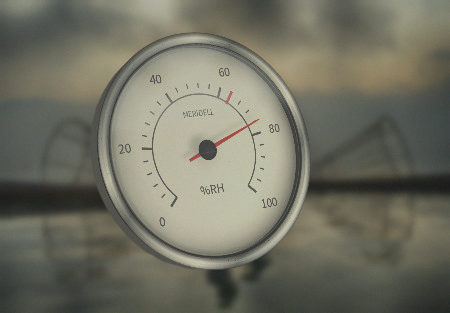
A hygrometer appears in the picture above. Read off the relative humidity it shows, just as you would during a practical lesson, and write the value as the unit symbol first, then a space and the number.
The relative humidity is % 76
